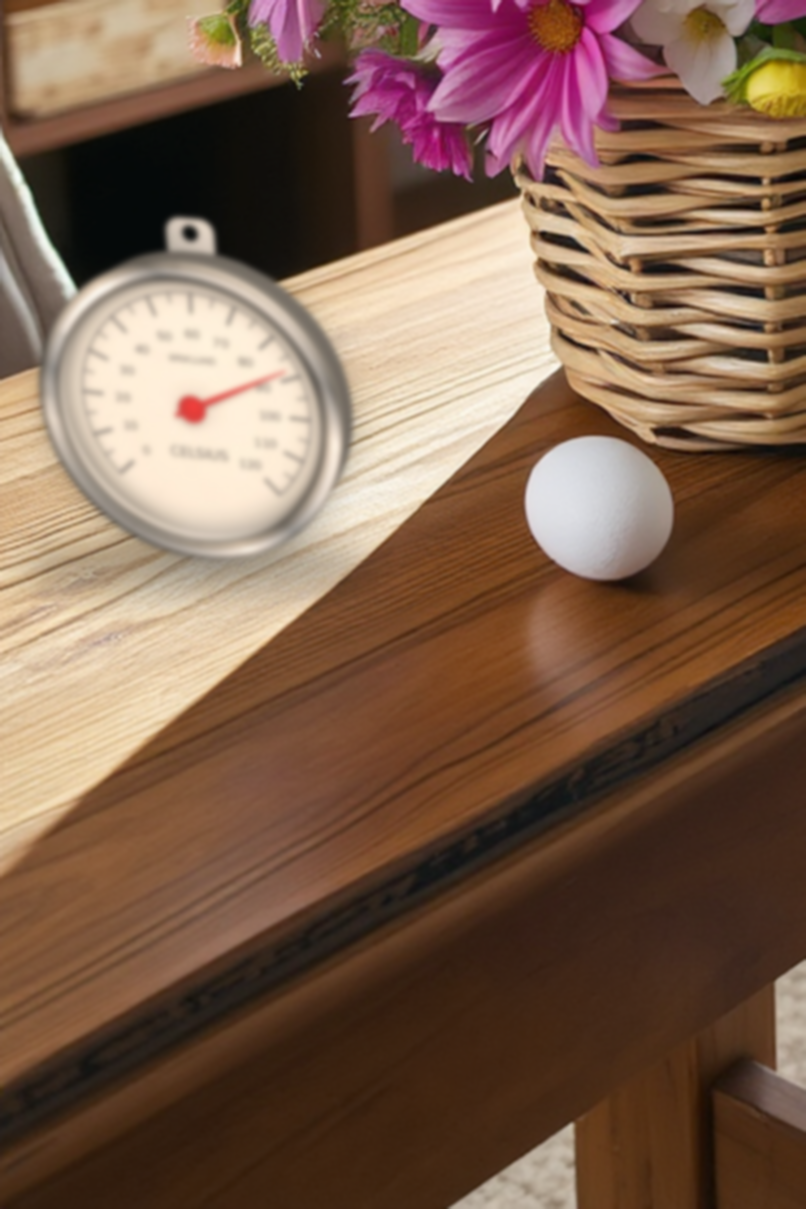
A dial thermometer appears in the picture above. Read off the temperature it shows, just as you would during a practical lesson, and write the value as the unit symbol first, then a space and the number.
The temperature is °C 87.5
